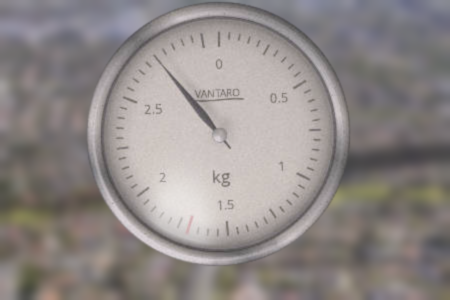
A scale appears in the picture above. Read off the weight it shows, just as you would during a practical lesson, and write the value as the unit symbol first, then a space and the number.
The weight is kg 2.75
